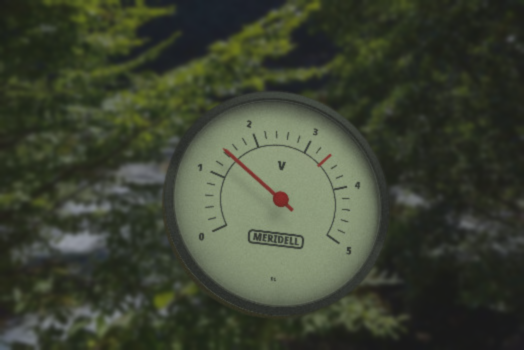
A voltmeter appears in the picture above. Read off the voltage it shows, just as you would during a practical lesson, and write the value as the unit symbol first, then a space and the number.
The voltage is V 1.4
